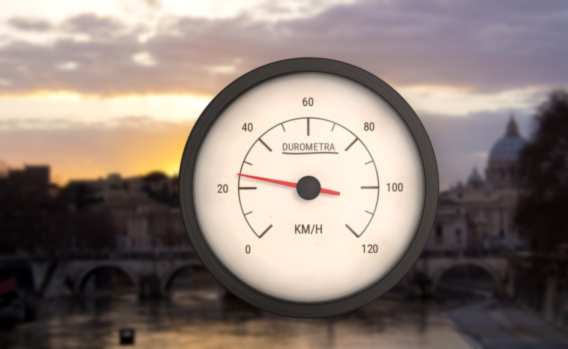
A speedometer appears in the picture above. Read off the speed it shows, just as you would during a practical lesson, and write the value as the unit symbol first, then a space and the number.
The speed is km/h 25
